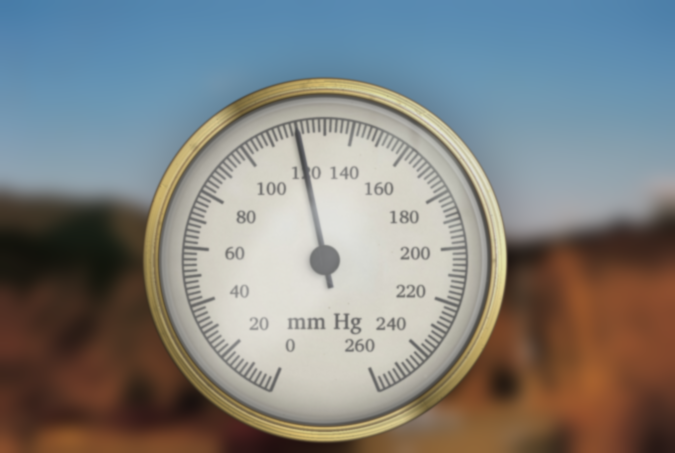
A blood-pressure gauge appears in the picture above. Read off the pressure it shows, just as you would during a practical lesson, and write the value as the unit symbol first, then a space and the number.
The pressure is mmHg 120
